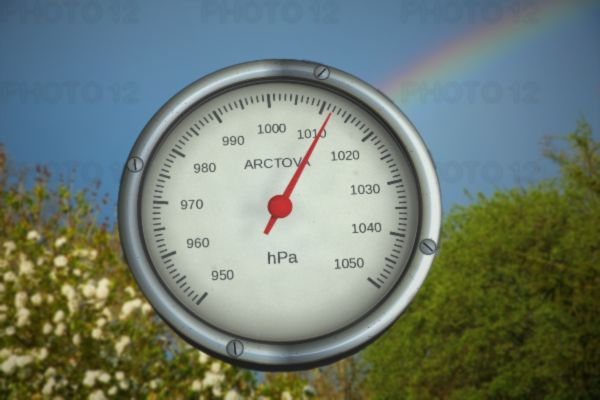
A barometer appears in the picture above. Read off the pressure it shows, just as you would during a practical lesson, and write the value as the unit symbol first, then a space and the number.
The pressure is hPa 1012
